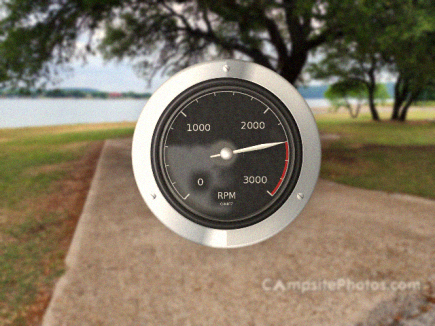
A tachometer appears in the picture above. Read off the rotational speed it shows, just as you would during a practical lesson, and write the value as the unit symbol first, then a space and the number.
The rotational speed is rpm 2400
